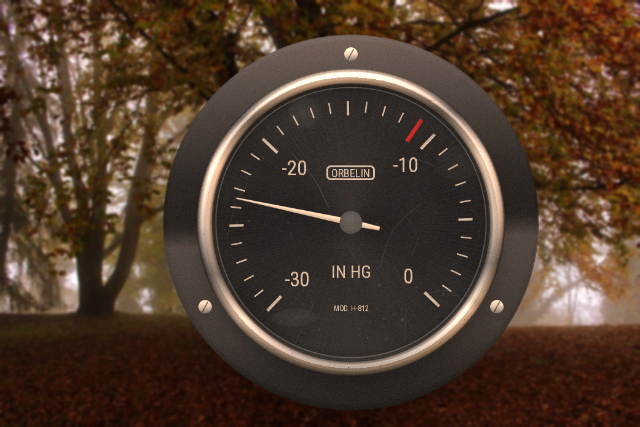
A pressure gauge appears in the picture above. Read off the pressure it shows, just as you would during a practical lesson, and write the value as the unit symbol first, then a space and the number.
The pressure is inHg -23.5
